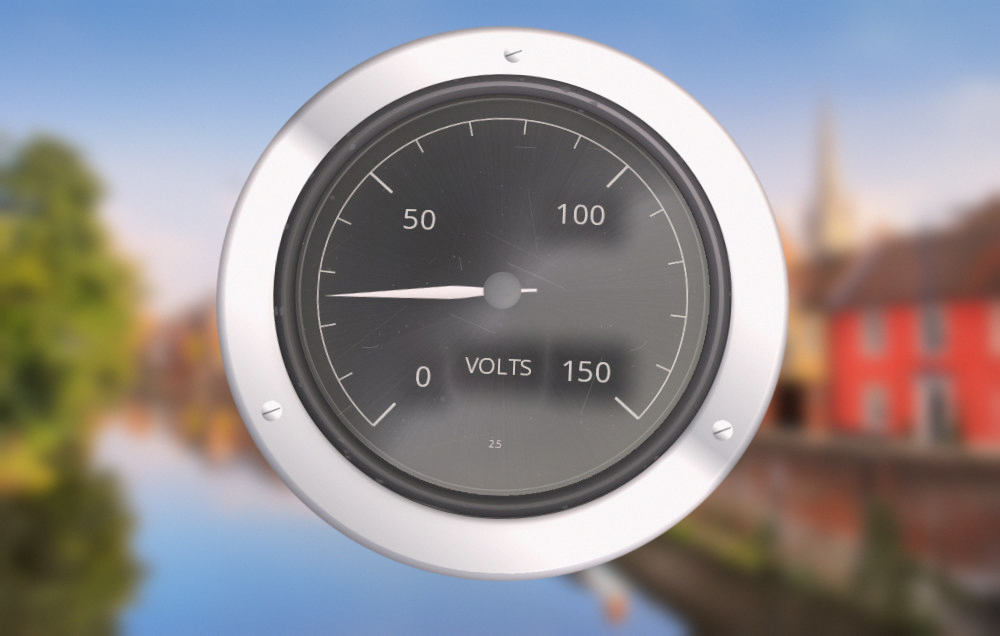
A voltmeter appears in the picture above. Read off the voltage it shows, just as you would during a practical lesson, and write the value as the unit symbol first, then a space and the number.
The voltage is V 25
